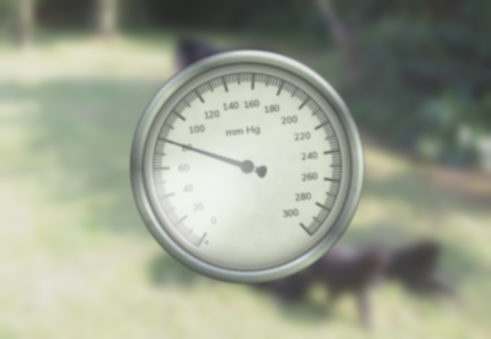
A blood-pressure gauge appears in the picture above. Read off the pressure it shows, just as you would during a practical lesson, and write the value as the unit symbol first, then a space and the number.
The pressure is mmHg 80
